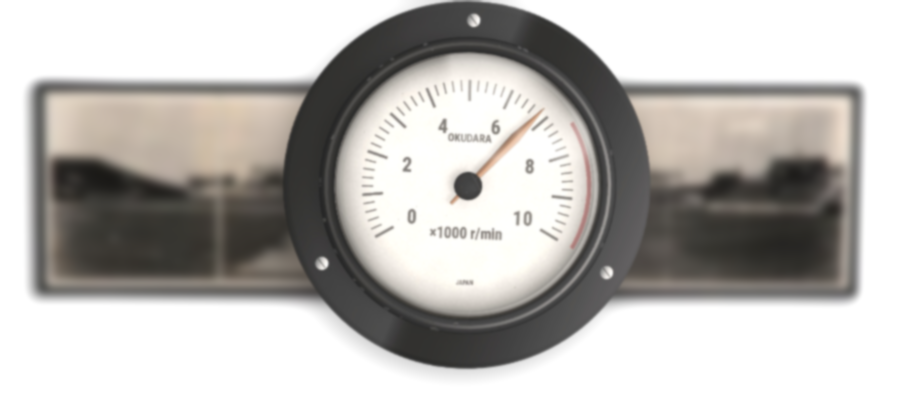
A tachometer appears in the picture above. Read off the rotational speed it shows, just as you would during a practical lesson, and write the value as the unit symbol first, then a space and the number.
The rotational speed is rpm 6800
